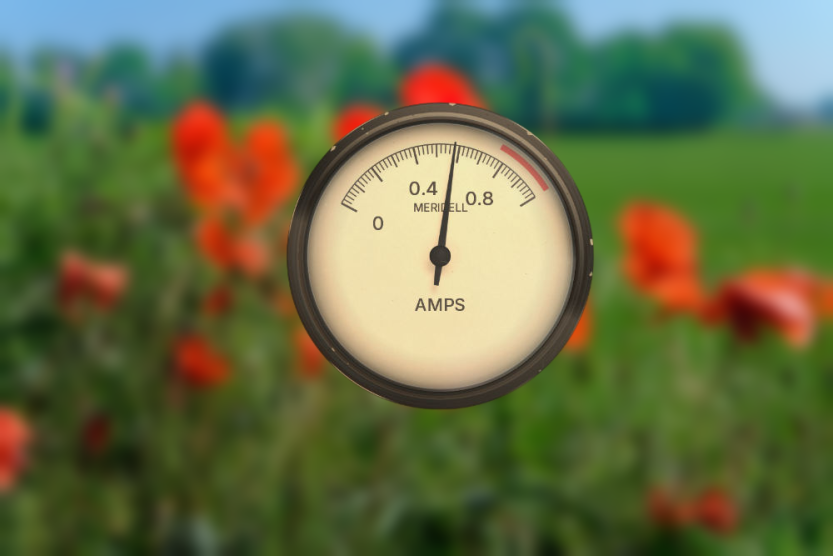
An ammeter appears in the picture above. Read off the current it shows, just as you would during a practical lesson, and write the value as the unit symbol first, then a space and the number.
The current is A 0.58
